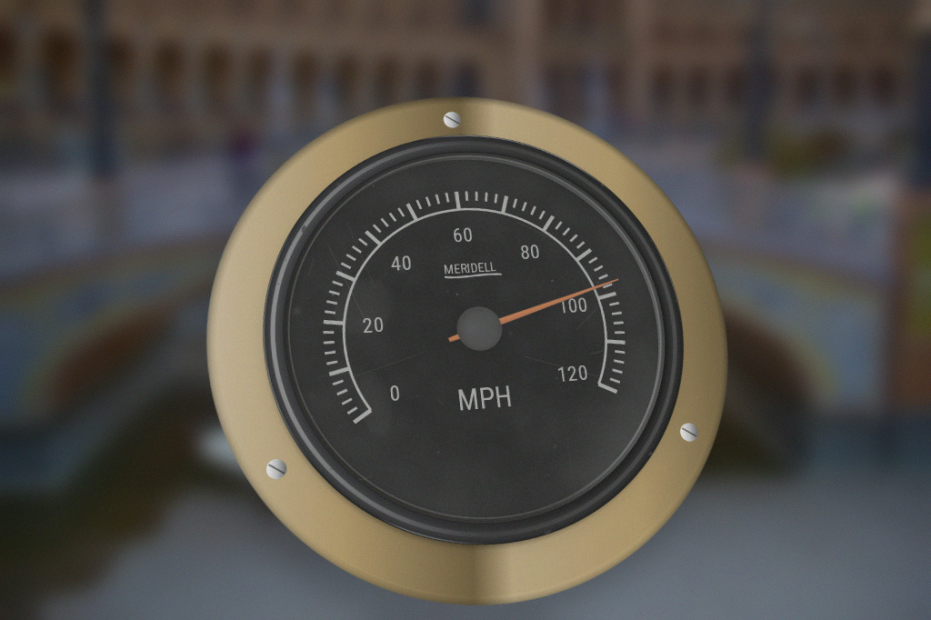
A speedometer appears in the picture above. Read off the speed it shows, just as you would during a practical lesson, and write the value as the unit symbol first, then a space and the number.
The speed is mph 98
